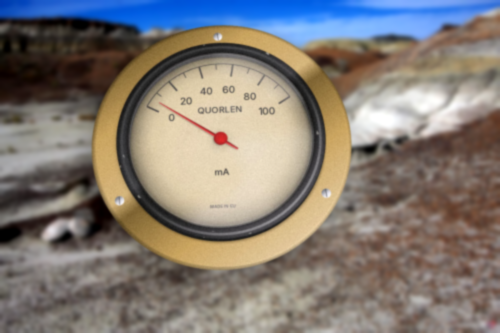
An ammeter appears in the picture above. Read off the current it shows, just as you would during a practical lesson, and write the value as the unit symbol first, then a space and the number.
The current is mA 5
